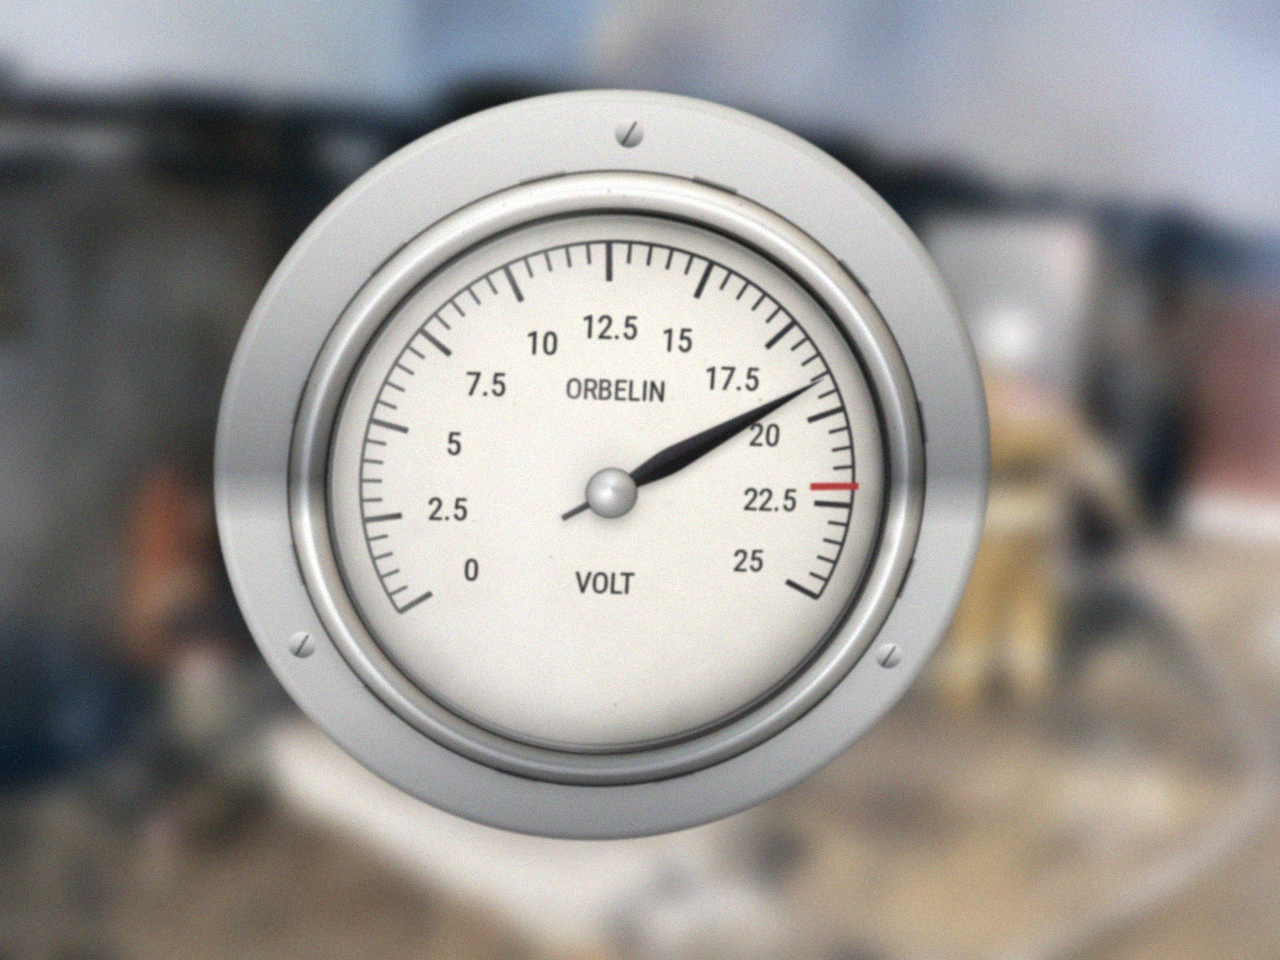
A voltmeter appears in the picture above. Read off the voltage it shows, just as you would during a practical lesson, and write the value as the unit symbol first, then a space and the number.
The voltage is V 19
